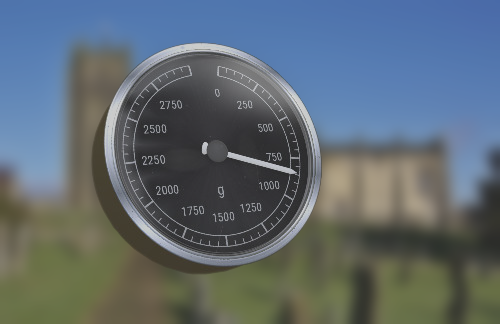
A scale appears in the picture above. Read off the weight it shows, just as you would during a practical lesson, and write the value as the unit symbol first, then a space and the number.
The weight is g 850
